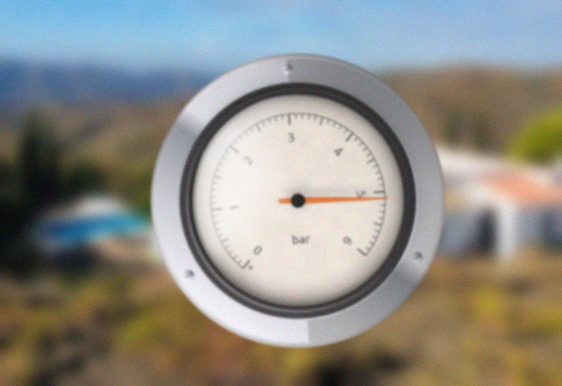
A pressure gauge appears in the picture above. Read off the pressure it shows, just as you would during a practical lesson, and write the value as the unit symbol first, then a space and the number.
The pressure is bar 5.1
